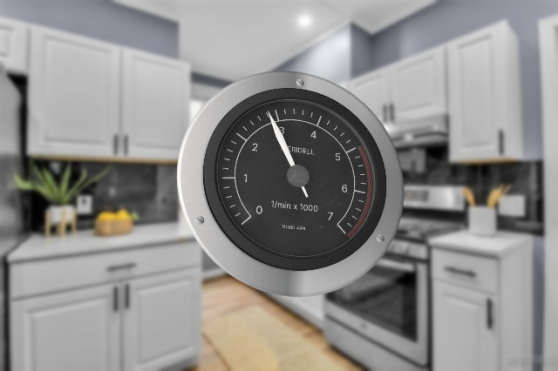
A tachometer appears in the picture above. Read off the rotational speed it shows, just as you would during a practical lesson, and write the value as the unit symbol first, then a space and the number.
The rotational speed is rpm 2800
